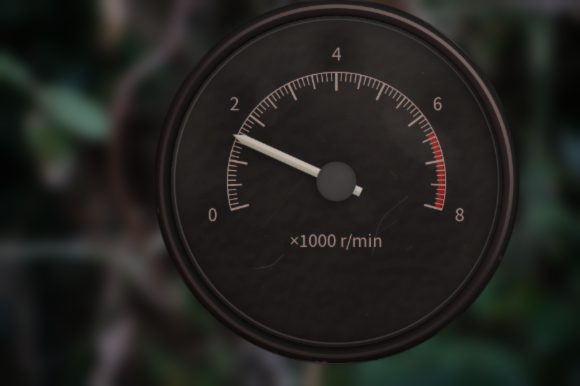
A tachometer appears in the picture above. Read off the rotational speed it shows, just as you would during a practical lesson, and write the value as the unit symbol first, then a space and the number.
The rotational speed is rpm 1500
